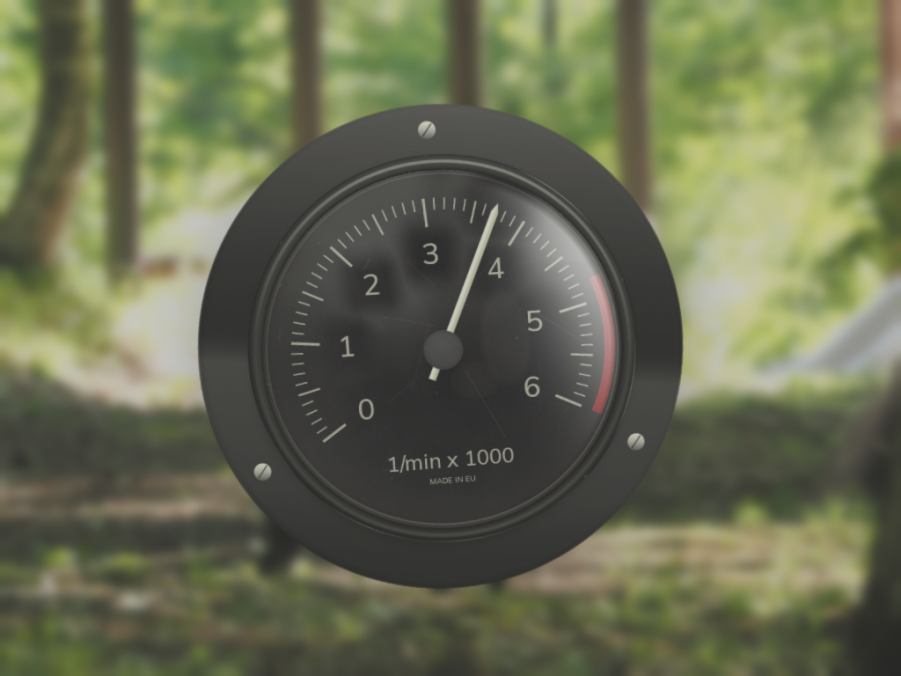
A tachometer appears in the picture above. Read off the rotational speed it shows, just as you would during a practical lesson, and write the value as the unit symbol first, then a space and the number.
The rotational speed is rpm 3700
